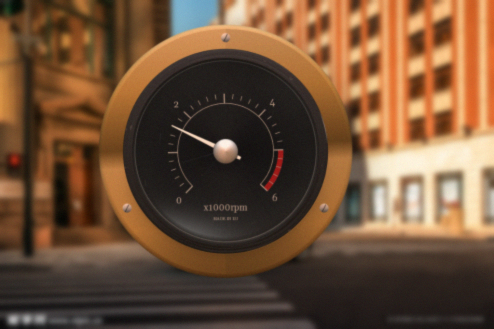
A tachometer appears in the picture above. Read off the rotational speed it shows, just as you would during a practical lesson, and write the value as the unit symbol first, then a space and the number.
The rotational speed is rpm 1600
